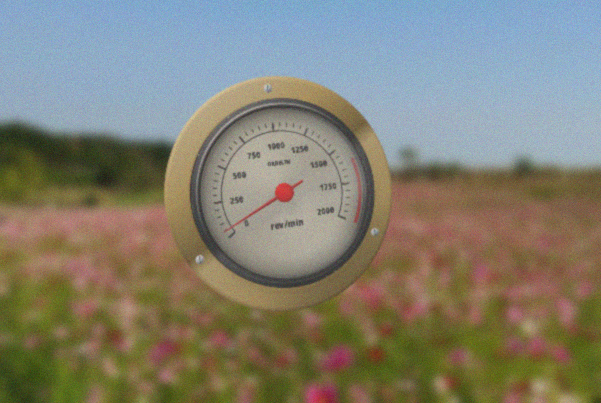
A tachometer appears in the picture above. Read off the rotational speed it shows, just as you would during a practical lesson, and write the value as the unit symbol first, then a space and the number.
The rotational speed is rpm 50
